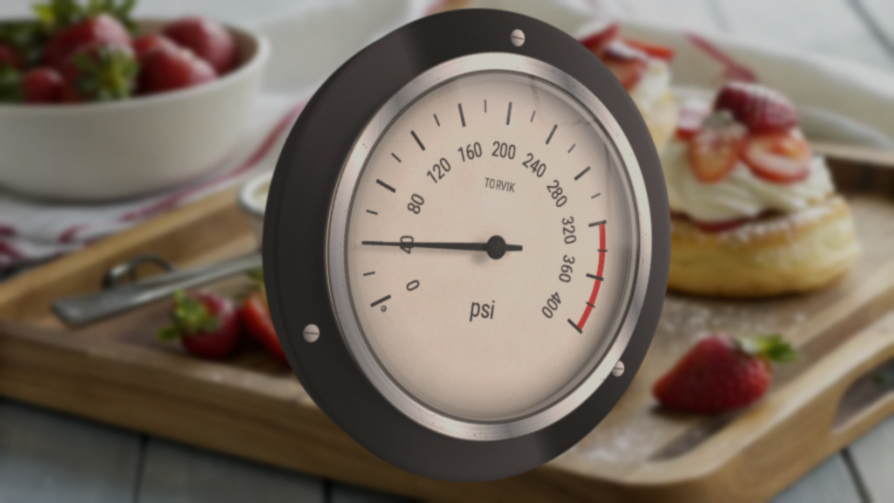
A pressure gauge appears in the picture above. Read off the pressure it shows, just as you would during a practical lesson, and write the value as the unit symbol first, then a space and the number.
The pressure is psi 40
